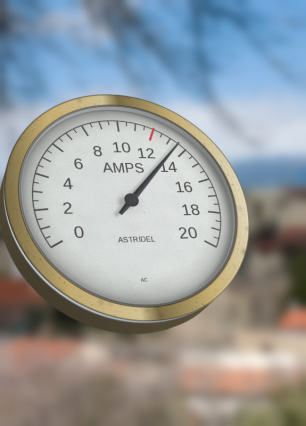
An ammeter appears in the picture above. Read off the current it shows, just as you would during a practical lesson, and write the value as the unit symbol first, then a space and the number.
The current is A 13.5
